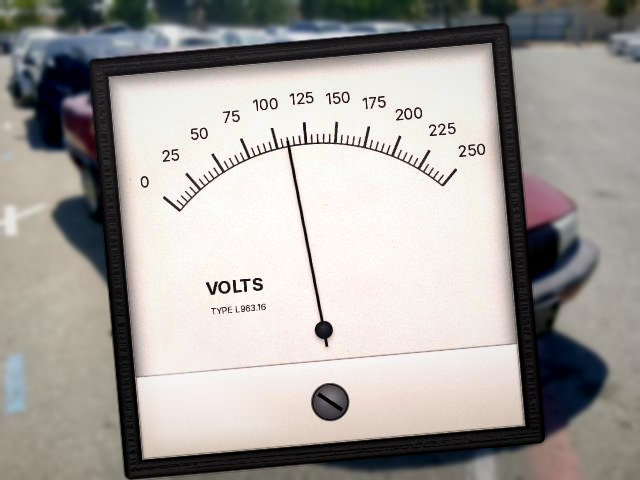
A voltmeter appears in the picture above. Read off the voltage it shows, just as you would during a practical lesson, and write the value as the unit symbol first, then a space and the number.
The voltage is V 110
